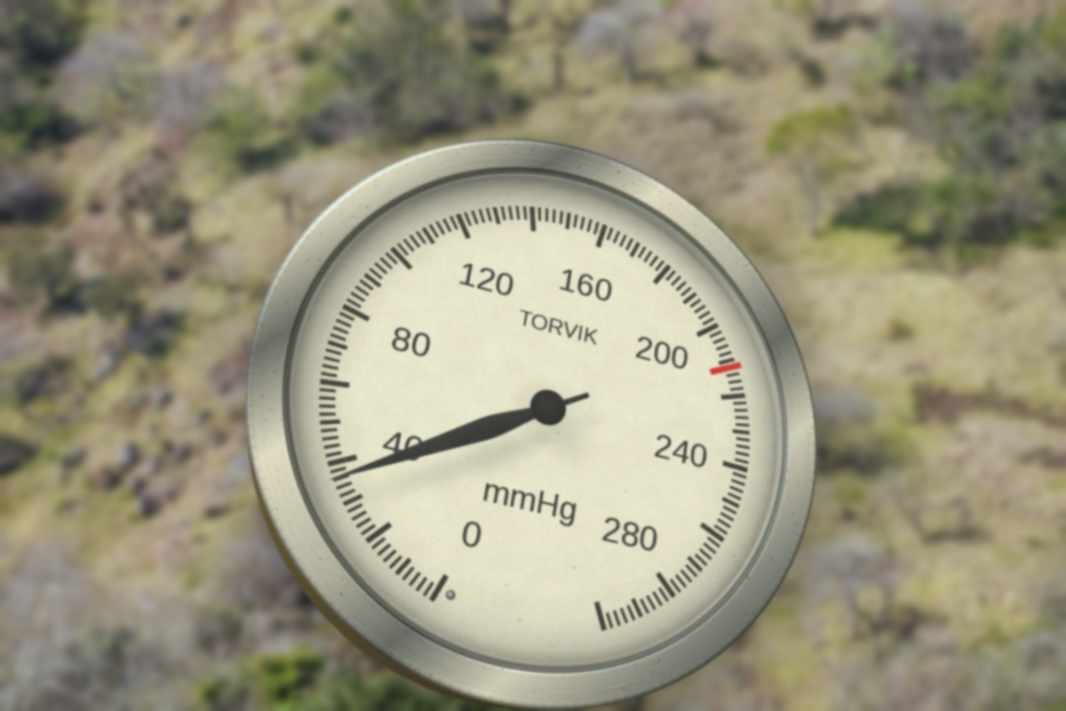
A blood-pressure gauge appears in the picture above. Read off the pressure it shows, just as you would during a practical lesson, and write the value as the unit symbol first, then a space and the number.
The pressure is mmHg 36
